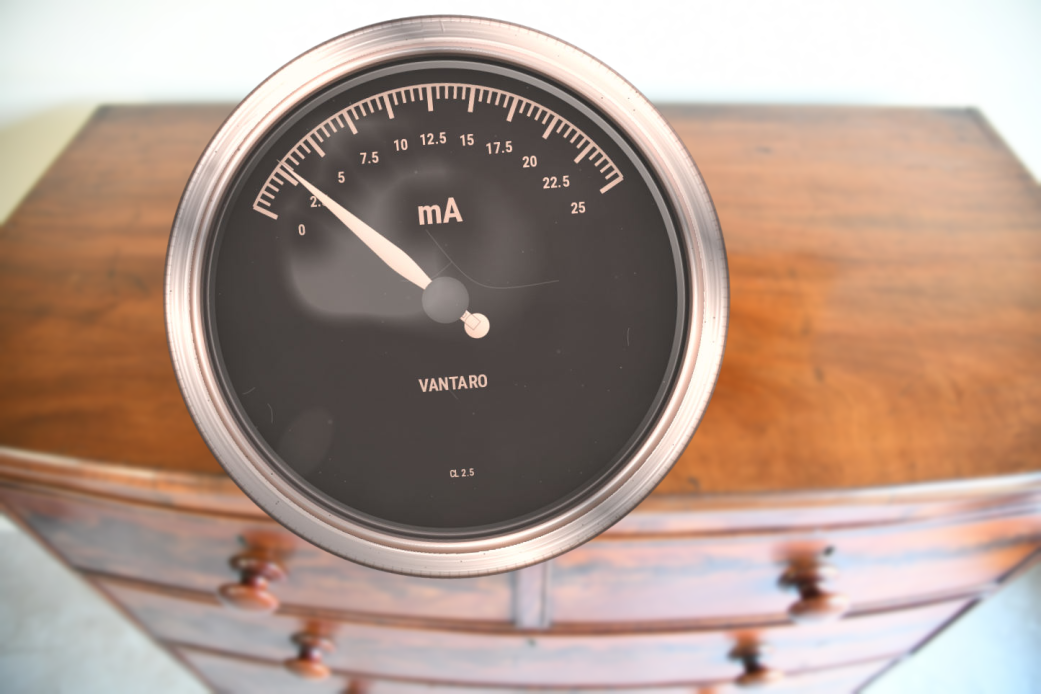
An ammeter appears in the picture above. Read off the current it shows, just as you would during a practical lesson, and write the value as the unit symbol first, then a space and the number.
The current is mA 3
